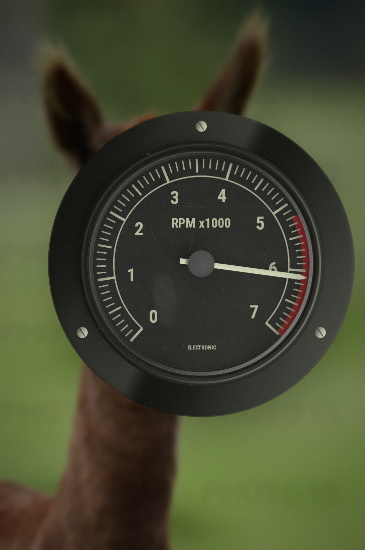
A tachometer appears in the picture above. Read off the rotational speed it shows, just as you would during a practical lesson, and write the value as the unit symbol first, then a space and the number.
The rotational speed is rpm 6100
